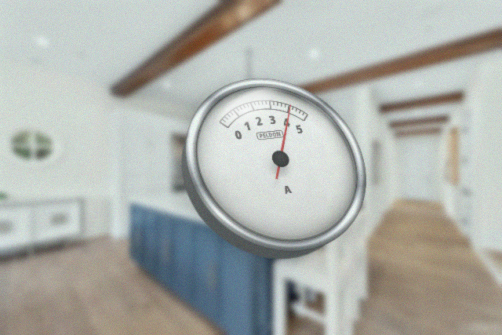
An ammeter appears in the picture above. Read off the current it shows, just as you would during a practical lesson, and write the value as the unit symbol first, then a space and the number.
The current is A 4
